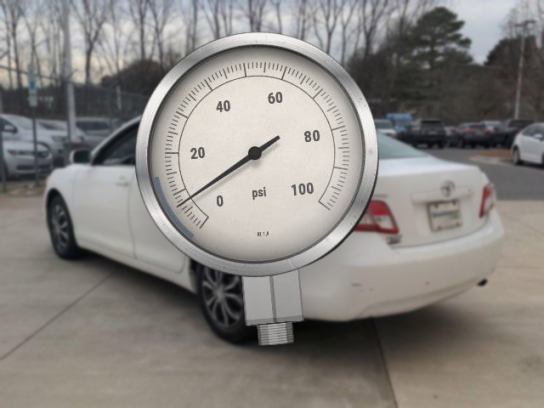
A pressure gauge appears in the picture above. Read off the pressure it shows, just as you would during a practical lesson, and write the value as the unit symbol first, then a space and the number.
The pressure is psi 7
